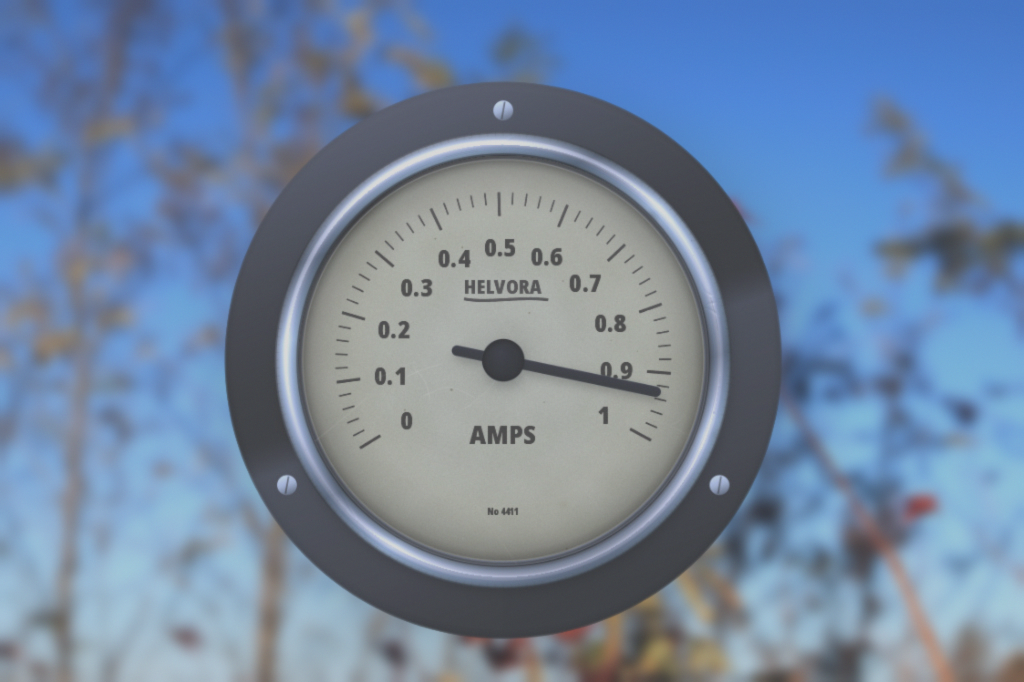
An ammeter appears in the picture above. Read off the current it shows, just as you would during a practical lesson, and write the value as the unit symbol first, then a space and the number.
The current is A 0.93
